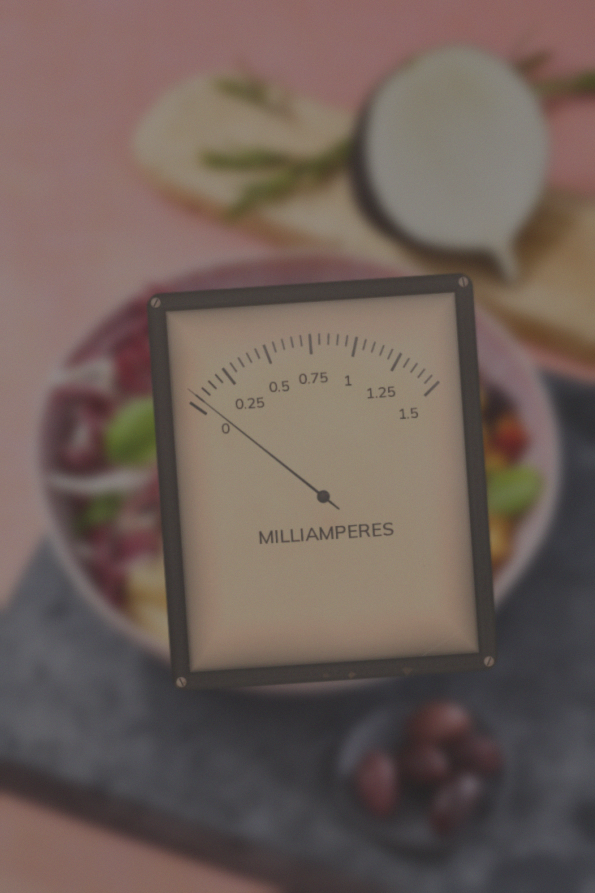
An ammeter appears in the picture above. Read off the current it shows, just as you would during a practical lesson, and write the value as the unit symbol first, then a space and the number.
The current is mA 0.05
